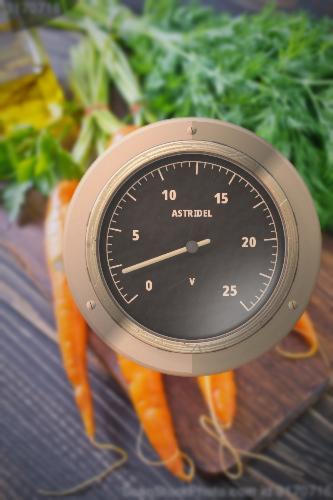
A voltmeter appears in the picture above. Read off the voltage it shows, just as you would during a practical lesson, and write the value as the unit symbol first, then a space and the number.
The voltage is V 2
